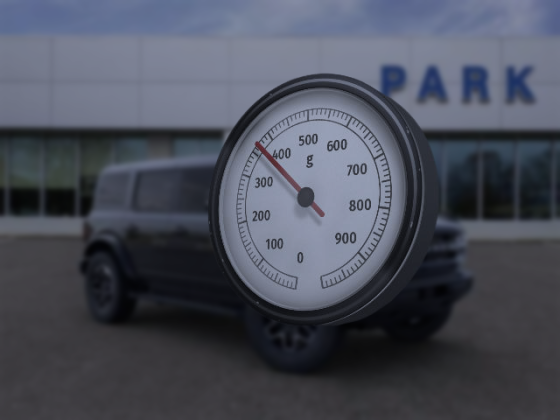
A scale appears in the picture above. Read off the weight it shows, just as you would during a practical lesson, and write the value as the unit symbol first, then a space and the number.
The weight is g 370
